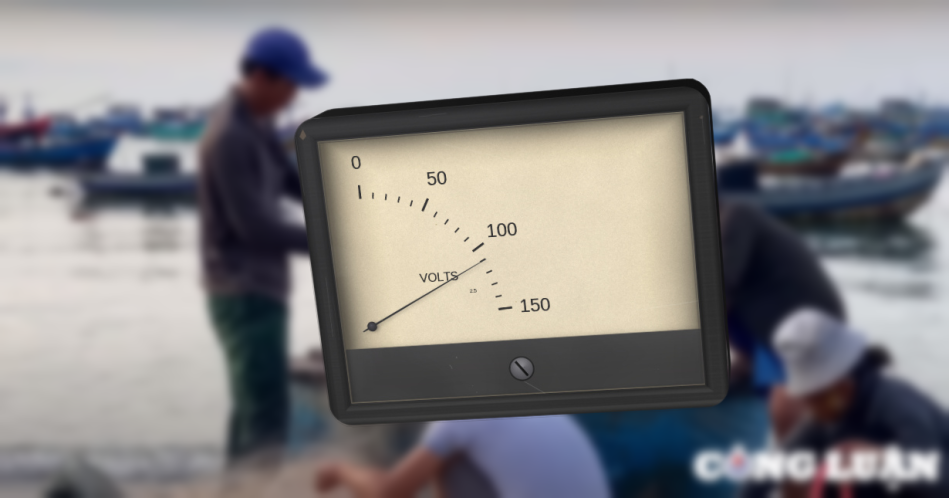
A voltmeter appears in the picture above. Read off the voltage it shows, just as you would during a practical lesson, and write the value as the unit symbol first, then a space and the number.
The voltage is V 110
